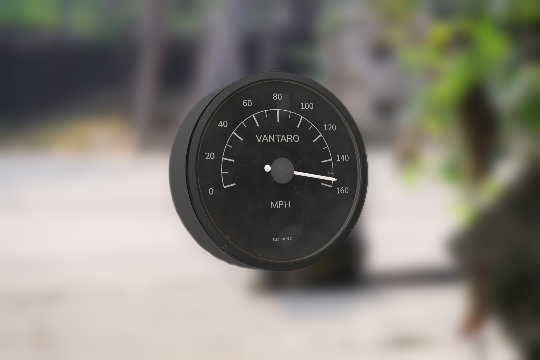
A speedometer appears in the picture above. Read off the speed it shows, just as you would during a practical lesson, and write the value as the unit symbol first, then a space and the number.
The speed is mph 155
